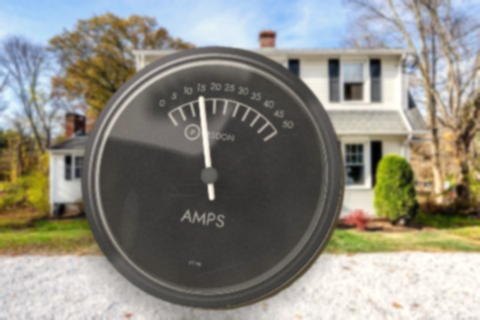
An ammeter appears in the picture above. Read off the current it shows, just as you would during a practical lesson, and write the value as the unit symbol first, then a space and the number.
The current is A 15
